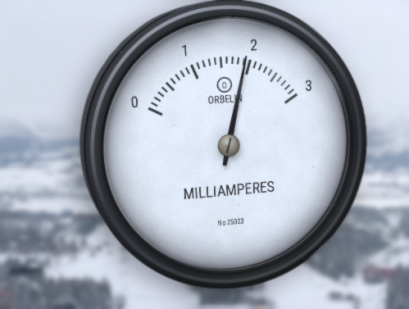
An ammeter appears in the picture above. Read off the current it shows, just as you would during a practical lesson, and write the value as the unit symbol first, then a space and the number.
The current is mA 1.9
